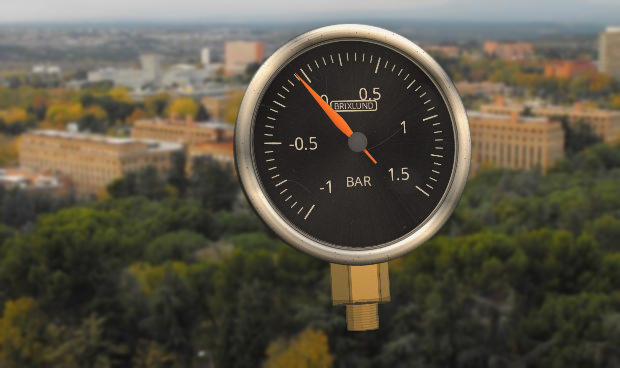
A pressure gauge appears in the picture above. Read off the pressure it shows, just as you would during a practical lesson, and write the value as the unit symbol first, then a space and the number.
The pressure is bar -0.05
